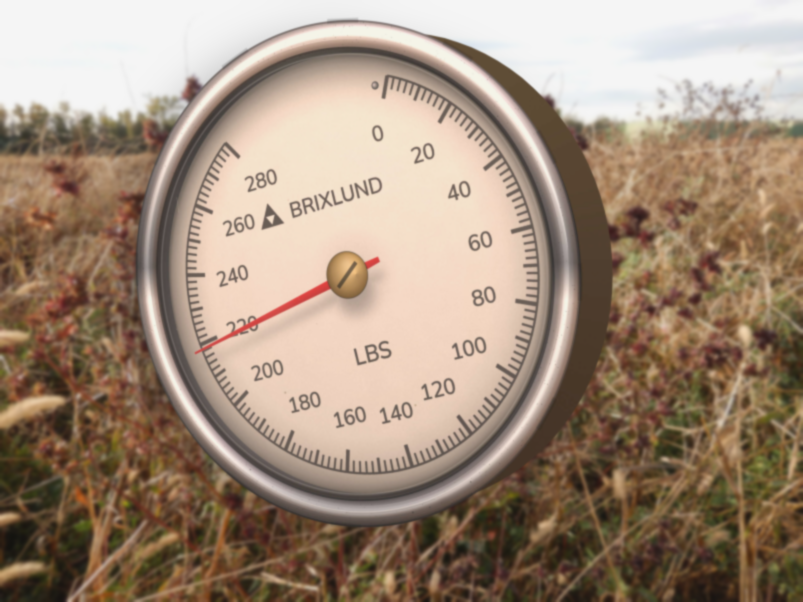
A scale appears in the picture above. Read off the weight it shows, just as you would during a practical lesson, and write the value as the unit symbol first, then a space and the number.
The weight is lb 218
